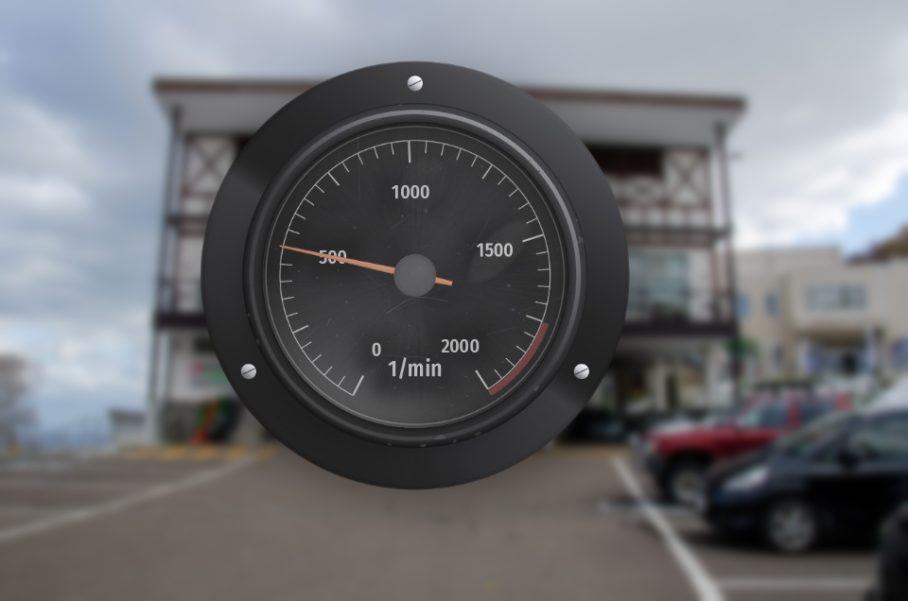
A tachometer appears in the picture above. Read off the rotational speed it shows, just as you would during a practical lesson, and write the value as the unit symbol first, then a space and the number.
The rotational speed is rpm 500
